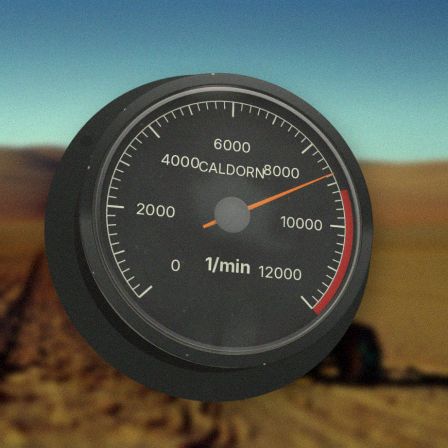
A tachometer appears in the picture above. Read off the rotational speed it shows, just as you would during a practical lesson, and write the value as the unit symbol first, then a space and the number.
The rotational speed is rpm 8800
